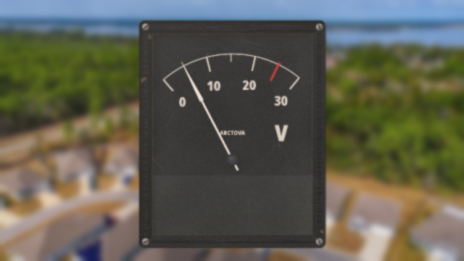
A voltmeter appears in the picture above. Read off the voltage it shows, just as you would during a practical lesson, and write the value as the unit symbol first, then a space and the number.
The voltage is V 5
